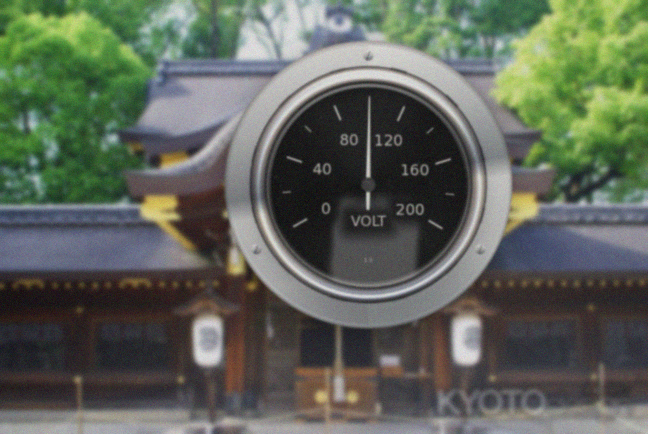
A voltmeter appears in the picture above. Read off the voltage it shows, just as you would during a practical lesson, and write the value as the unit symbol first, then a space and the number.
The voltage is V 100
